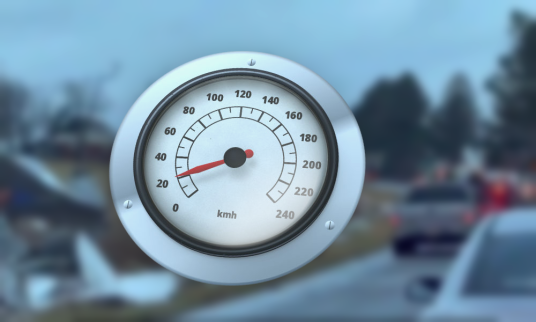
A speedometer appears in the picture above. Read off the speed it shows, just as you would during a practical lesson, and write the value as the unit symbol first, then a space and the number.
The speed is km/h 20
